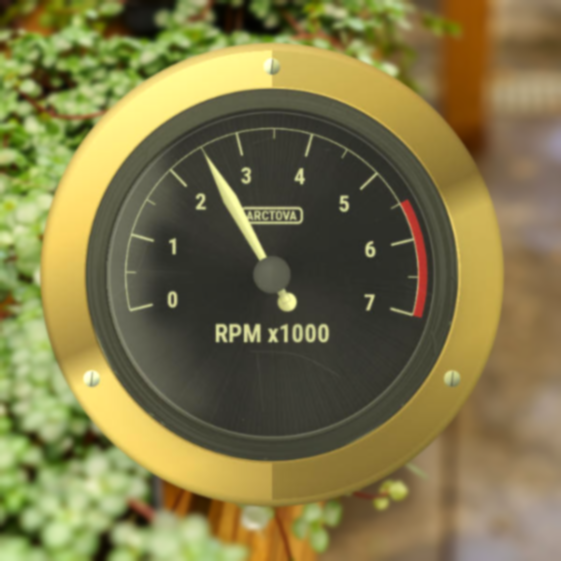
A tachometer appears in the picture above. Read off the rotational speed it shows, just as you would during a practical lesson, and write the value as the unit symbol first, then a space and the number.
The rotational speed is rpm 2500
